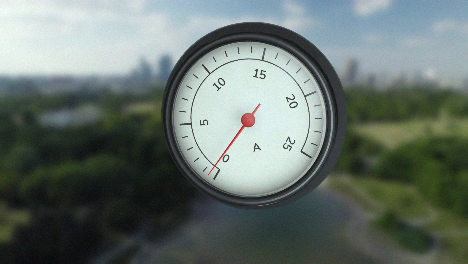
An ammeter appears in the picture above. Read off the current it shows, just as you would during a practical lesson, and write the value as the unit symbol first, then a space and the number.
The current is A 0.5
